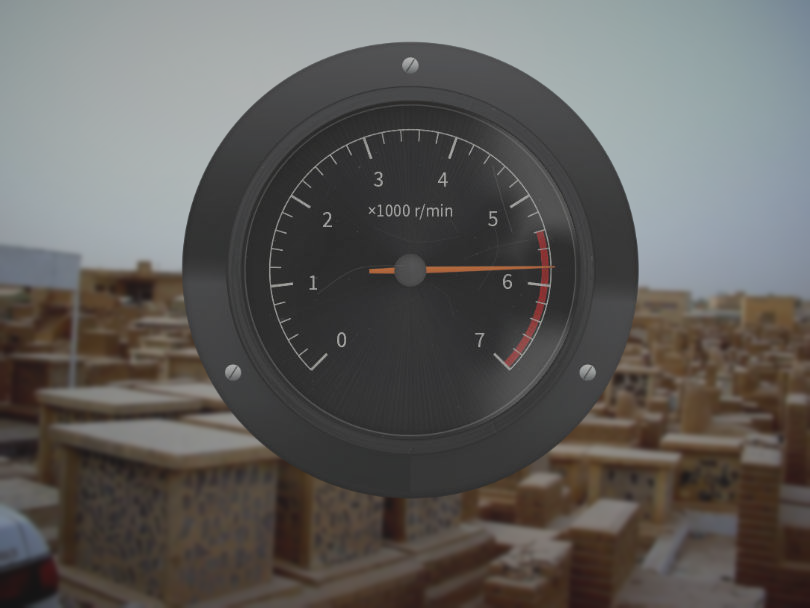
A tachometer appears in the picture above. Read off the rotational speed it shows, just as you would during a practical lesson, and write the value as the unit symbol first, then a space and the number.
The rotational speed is rpm 5800
